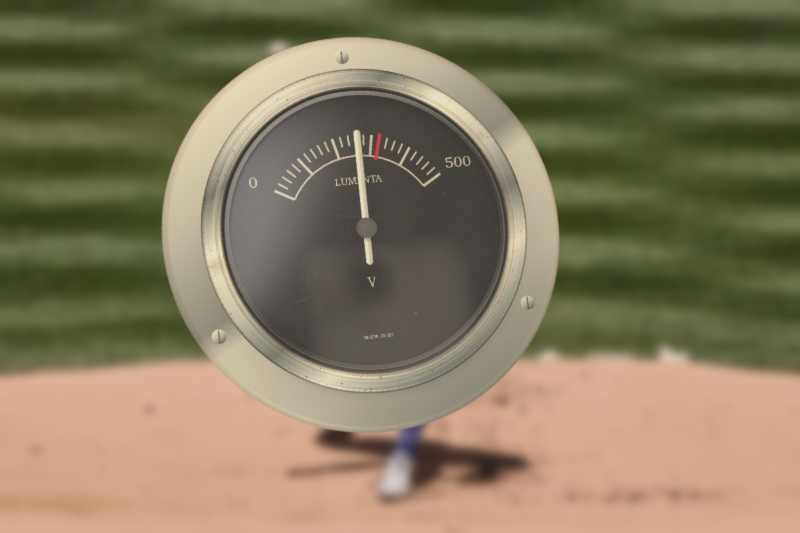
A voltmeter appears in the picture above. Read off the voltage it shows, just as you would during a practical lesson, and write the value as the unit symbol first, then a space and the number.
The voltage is V 260
